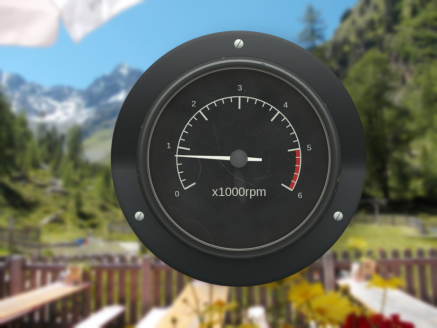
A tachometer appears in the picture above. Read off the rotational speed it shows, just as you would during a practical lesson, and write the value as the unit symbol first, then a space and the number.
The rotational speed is rpm 800
